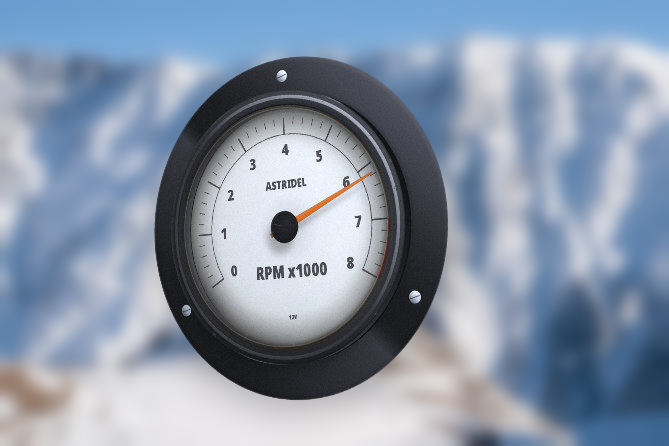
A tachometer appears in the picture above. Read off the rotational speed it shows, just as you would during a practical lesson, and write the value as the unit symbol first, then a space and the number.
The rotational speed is rpm 6200
